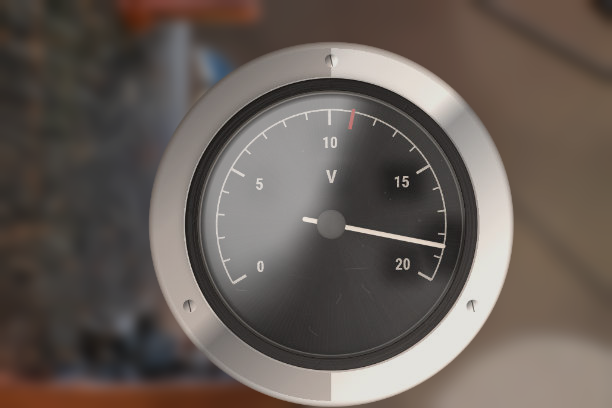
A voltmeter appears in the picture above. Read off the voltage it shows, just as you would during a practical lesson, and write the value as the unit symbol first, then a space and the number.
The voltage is V 18.5
